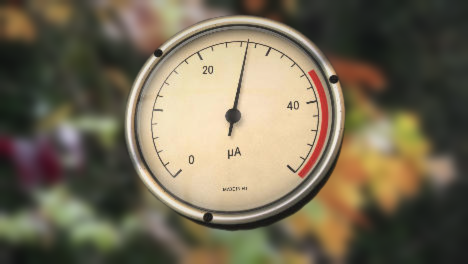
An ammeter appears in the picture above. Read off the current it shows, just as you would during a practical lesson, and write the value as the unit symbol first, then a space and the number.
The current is µA 27
